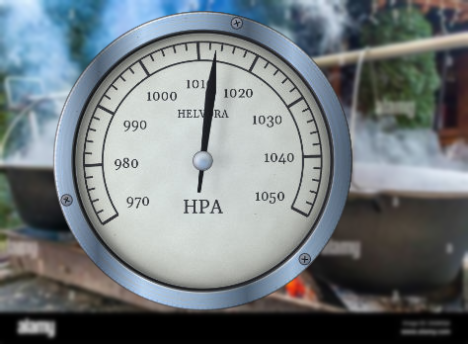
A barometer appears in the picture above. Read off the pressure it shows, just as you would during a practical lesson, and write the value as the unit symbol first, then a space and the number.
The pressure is hPa 1013
